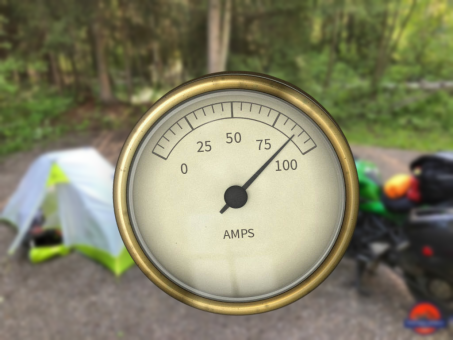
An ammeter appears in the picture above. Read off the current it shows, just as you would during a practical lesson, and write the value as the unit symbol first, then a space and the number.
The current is A 87.5
